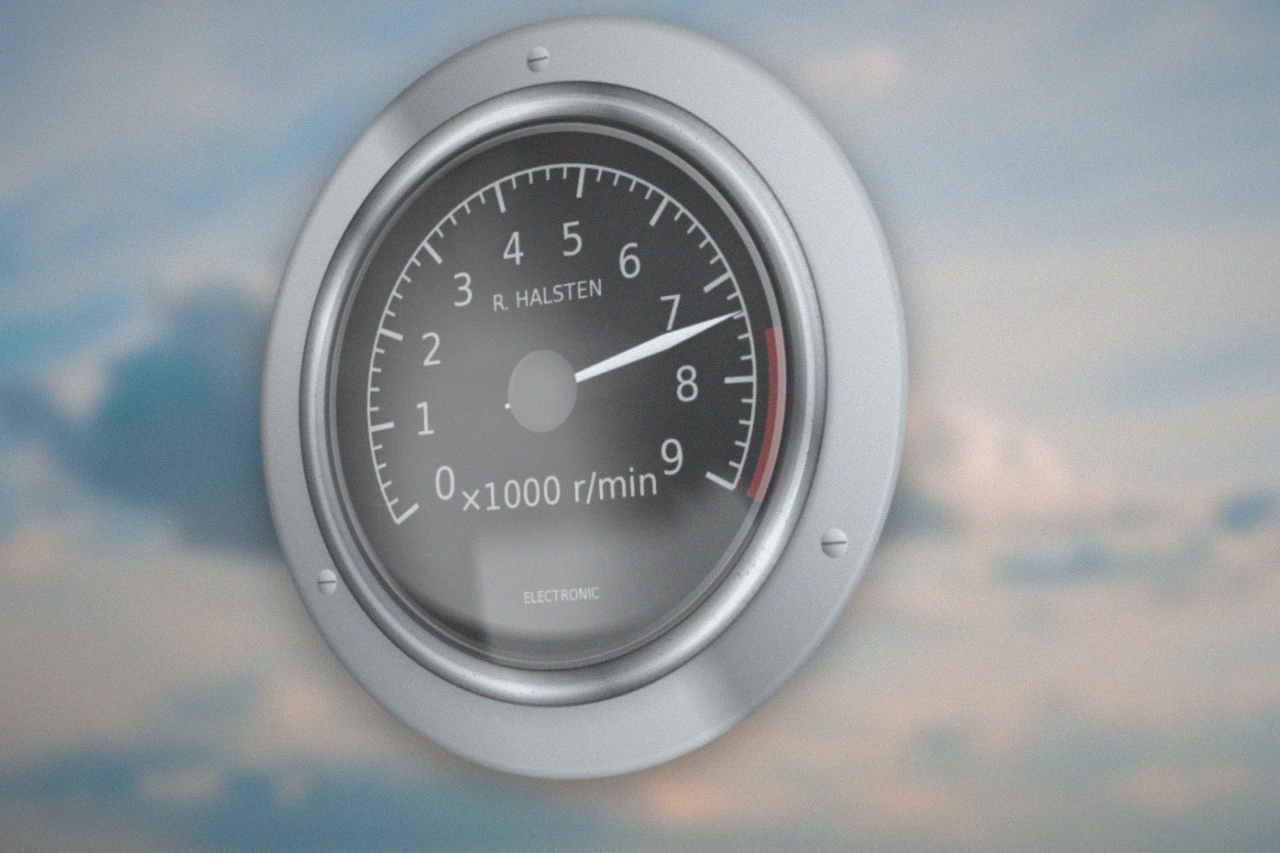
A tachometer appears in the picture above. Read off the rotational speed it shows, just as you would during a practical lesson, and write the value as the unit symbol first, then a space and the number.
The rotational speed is rpm 7400
